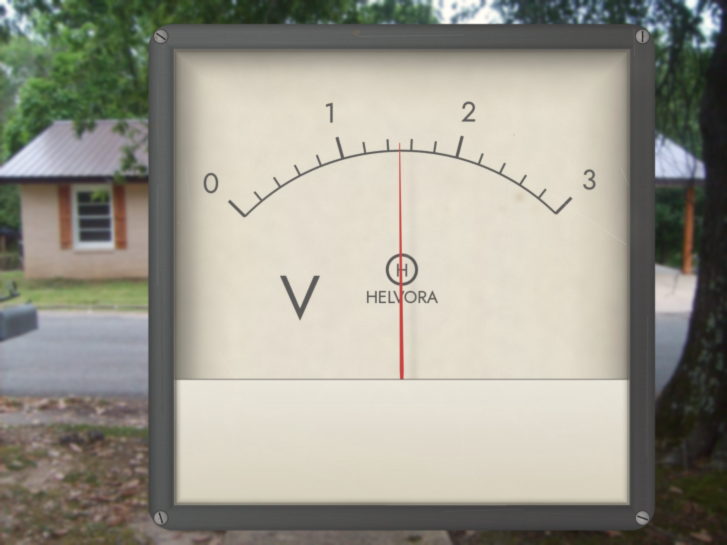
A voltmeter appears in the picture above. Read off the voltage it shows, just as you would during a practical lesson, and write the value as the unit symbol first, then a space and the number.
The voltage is V 1.5
